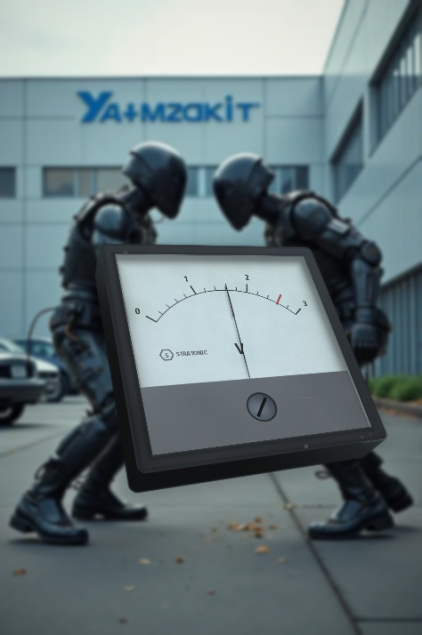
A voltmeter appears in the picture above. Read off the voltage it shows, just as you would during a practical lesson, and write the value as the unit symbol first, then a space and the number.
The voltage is V 1.6
